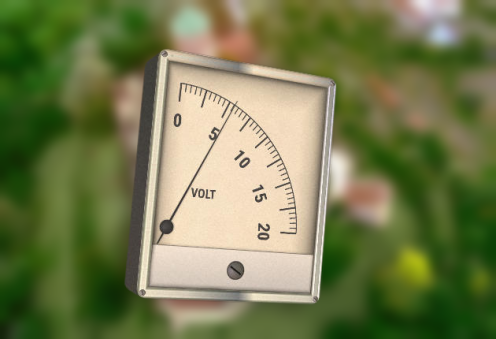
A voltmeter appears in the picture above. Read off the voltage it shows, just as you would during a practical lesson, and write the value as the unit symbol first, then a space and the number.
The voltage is V 5.5
